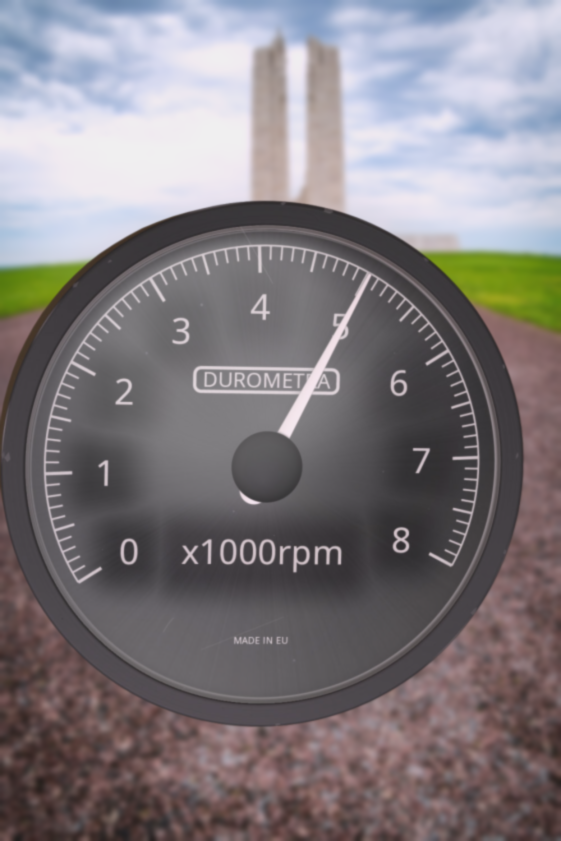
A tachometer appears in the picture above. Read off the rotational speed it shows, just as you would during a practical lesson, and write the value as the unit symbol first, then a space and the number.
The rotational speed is rpm 5000
